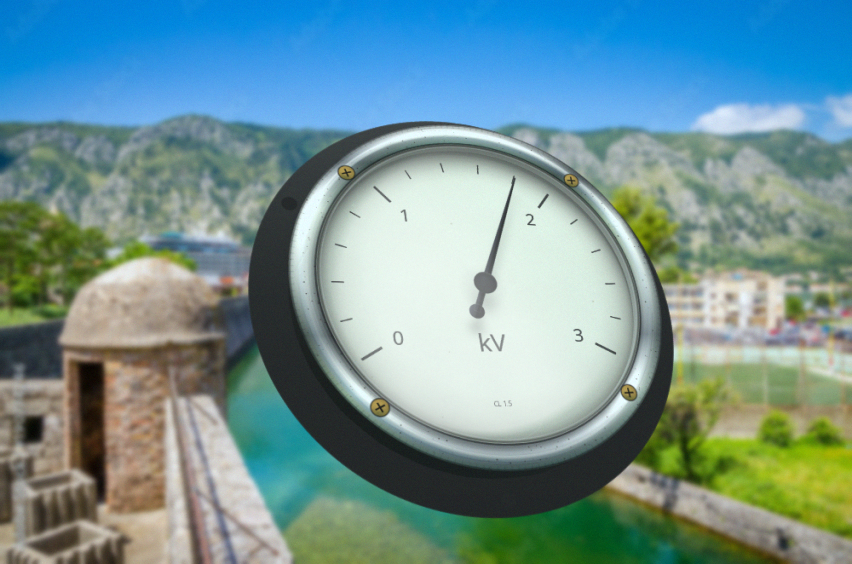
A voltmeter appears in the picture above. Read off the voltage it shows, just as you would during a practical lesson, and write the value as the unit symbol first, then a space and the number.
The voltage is kV 1.8
